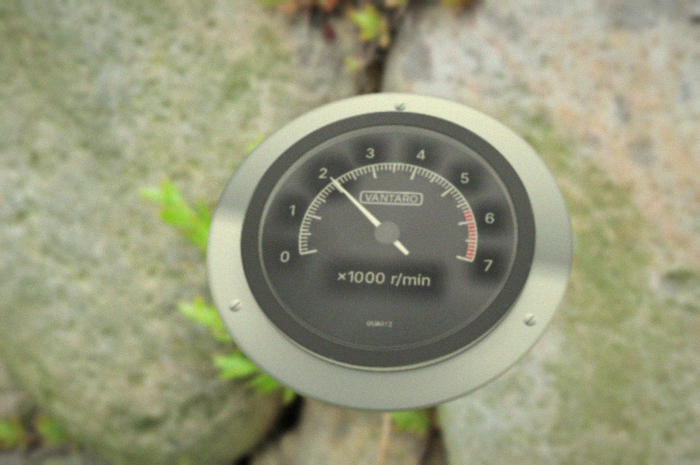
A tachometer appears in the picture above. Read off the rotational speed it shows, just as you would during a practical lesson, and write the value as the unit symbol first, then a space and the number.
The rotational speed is rpm 2000
